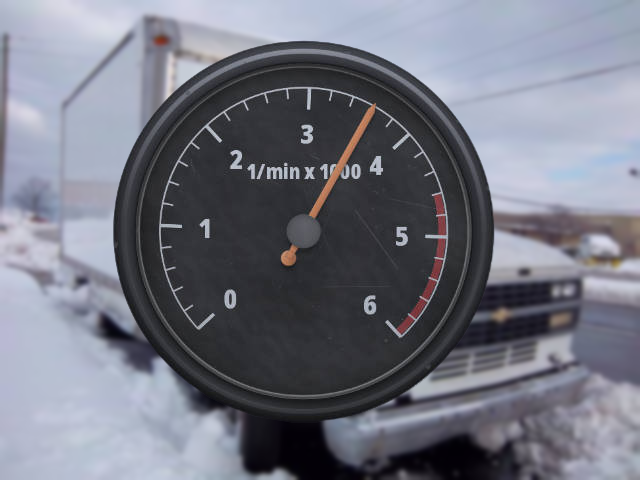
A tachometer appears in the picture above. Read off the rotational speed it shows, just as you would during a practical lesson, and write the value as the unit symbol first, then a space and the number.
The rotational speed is rpm 3600
